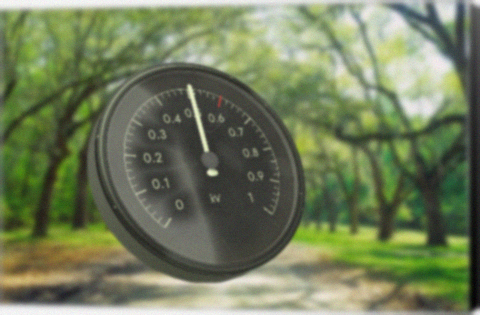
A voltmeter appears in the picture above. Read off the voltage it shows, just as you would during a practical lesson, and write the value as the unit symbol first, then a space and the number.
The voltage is kV 0.5
